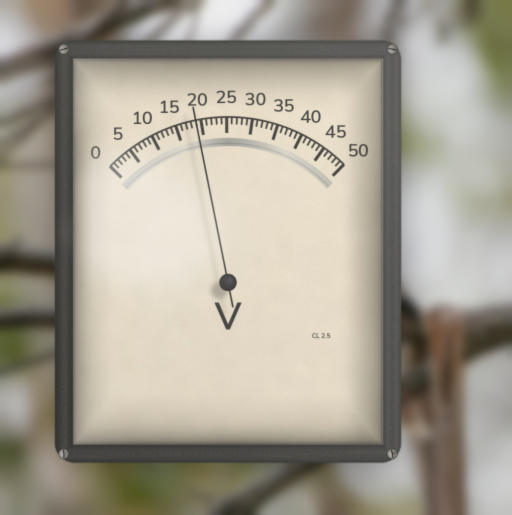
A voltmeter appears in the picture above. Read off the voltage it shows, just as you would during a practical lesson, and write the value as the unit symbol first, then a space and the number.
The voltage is V 19
